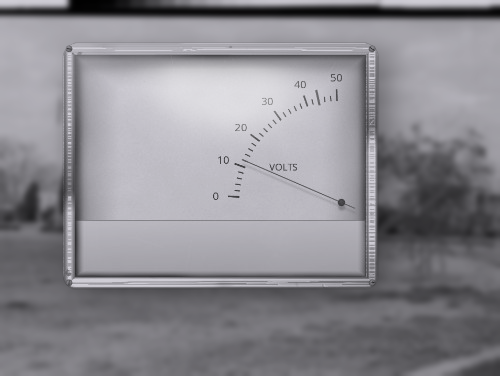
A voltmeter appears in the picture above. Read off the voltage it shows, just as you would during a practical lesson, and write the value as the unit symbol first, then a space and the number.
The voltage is V 12
